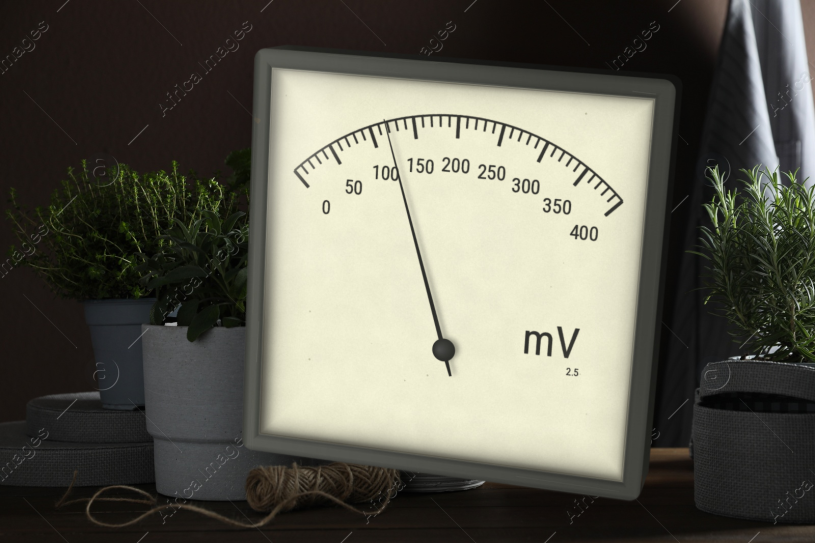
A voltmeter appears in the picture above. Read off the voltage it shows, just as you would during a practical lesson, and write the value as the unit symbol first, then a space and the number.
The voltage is mV 120
